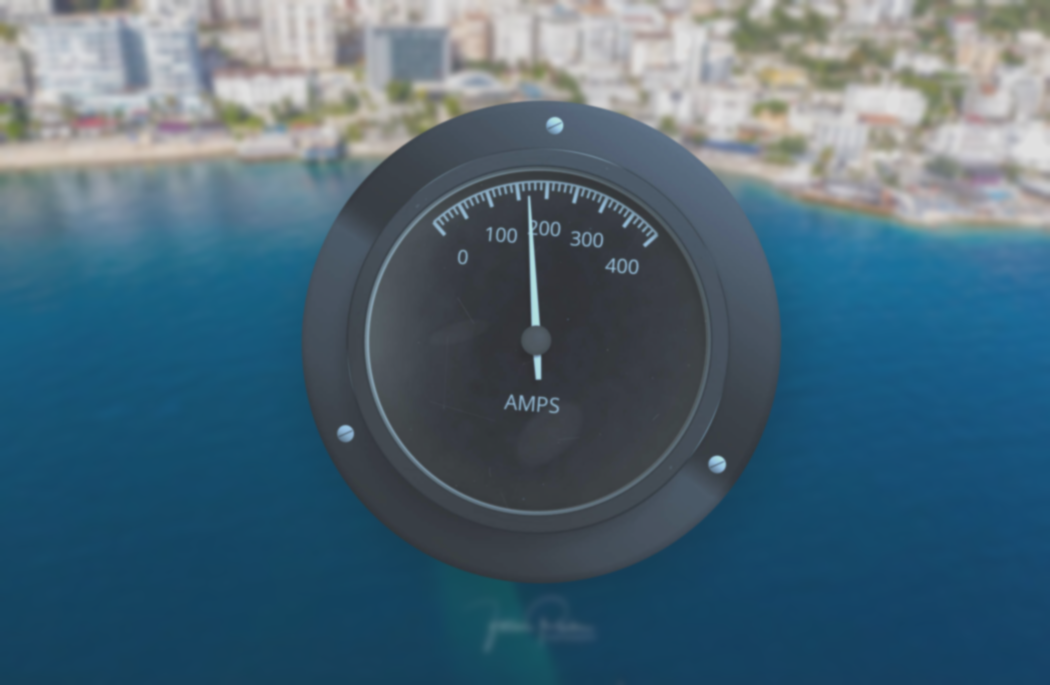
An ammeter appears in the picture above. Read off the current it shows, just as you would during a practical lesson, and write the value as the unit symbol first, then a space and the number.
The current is A 170
